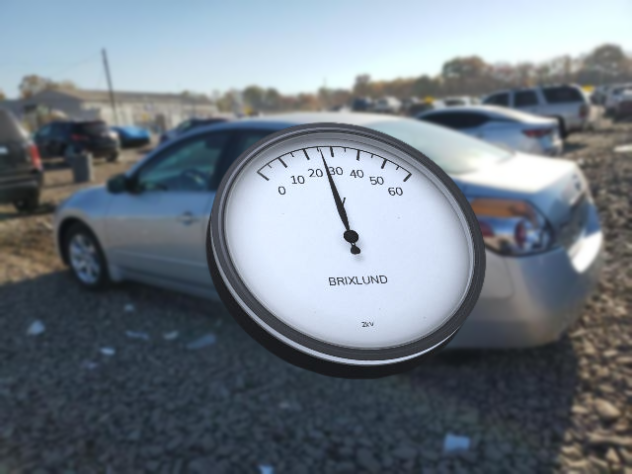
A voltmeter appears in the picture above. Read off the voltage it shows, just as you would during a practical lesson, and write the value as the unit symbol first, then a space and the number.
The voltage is V 25
